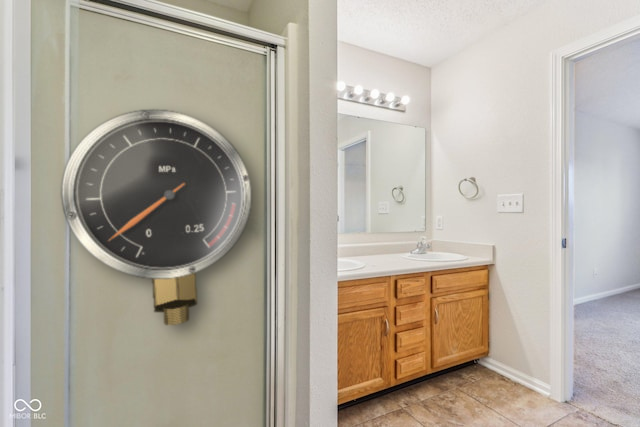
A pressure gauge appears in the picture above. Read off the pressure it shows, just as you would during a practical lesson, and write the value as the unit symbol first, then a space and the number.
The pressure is MPa 0.02
